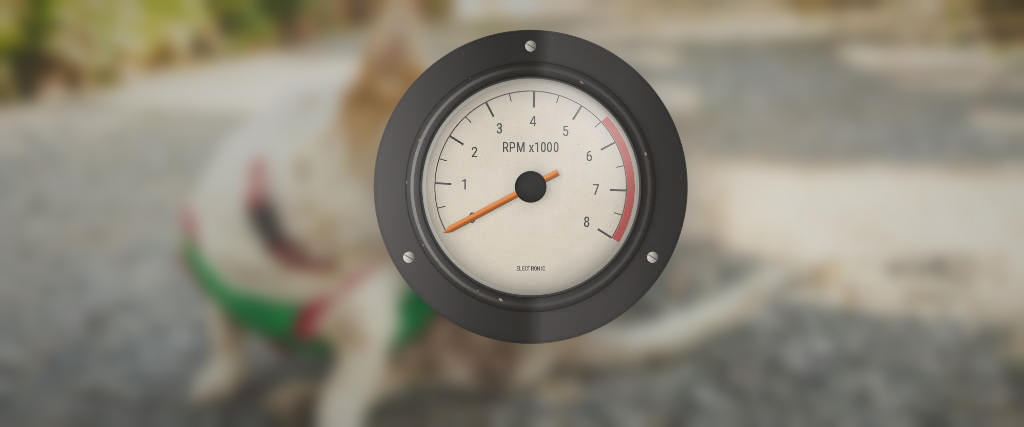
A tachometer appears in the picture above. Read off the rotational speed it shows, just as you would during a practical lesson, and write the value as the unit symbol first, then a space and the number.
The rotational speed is rpm 0
